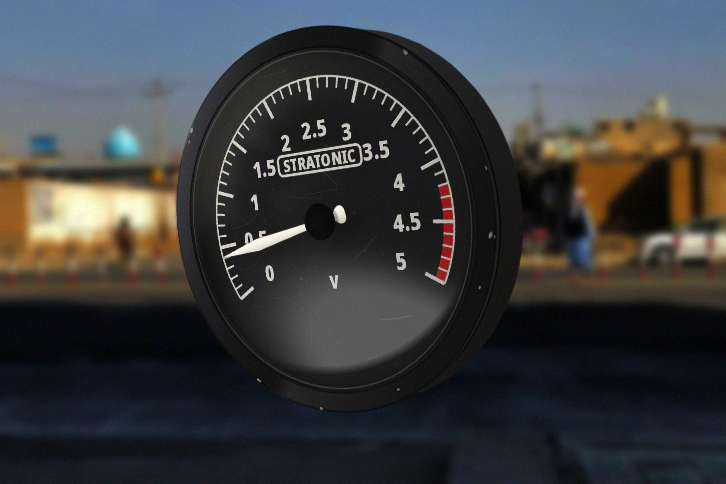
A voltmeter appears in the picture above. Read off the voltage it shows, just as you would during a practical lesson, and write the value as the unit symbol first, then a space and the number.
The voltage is V 0.4
